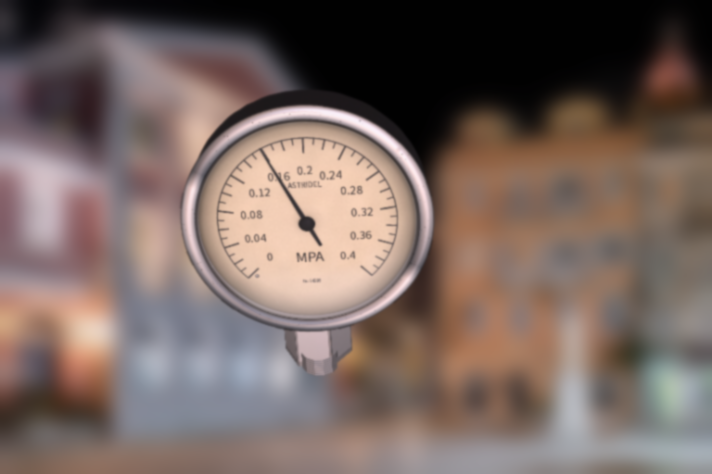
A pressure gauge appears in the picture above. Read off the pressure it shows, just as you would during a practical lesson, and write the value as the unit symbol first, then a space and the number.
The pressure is MPa 0.16
